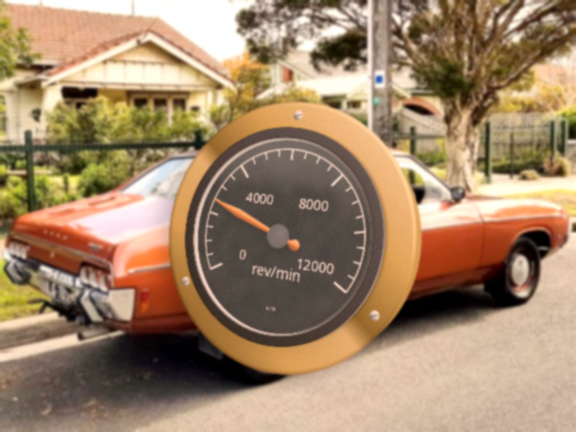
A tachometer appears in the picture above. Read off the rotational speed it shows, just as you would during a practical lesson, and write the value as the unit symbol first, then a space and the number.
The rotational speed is rpm 2500
